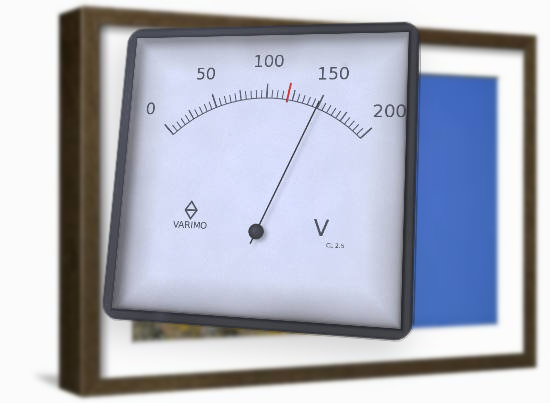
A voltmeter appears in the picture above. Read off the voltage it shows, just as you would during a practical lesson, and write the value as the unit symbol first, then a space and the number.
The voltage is V 150
